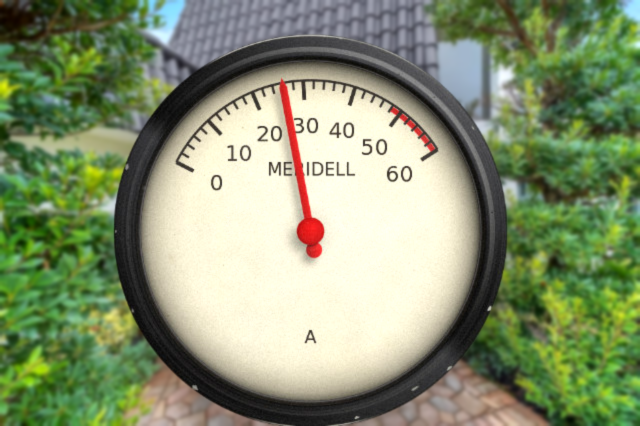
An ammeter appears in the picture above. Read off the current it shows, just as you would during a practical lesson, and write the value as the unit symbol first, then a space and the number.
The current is A 26
